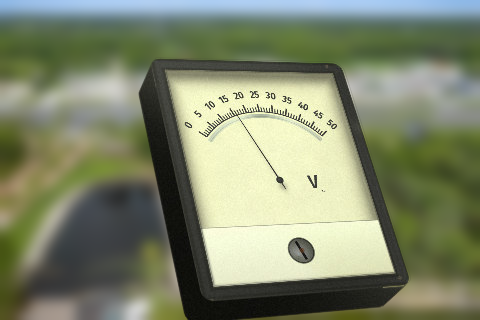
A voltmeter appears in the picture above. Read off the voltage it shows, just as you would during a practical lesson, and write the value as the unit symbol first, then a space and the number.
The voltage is V 15
